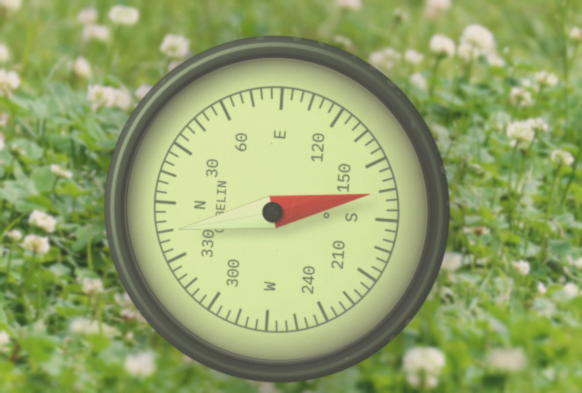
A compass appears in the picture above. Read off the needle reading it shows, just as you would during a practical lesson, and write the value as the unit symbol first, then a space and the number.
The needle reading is ° 165
